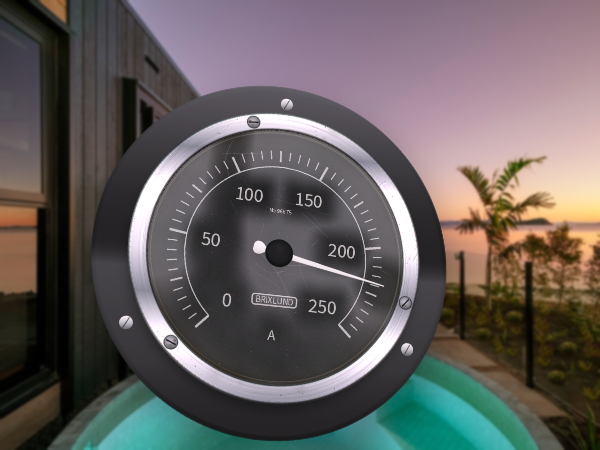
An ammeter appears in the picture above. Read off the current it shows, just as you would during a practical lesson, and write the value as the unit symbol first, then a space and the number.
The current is A 220
